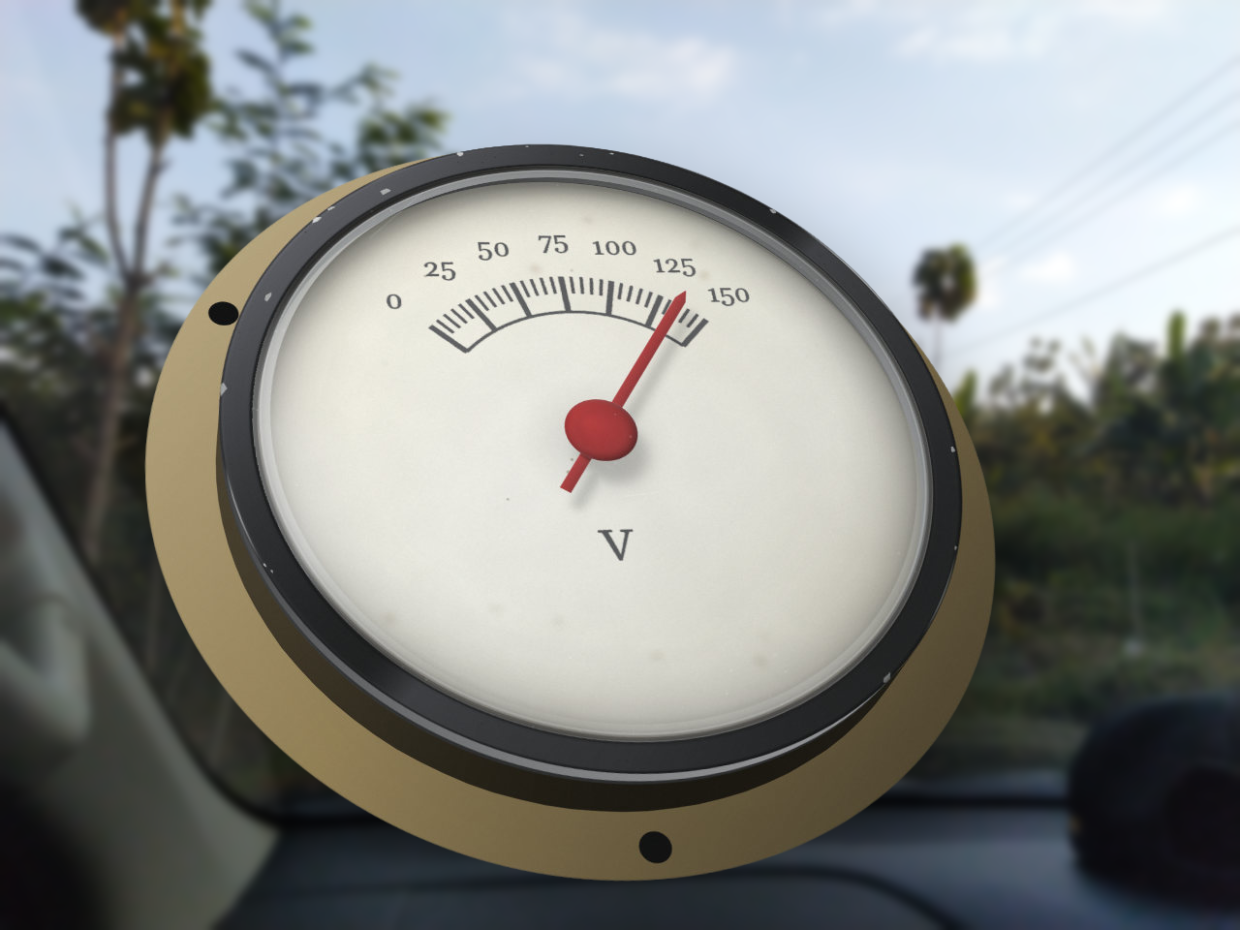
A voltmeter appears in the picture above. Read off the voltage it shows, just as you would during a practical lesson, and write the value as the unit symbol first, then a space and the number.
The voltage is V 135
